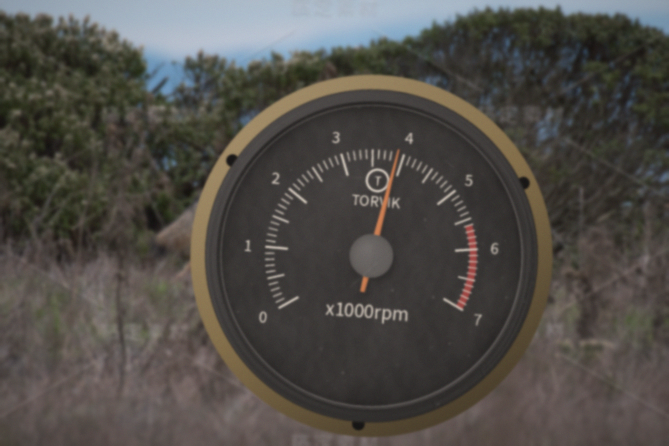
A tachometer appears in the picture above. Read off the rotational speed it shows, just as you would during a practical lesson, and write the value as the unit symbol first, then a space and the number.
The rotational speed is rpm 3900
